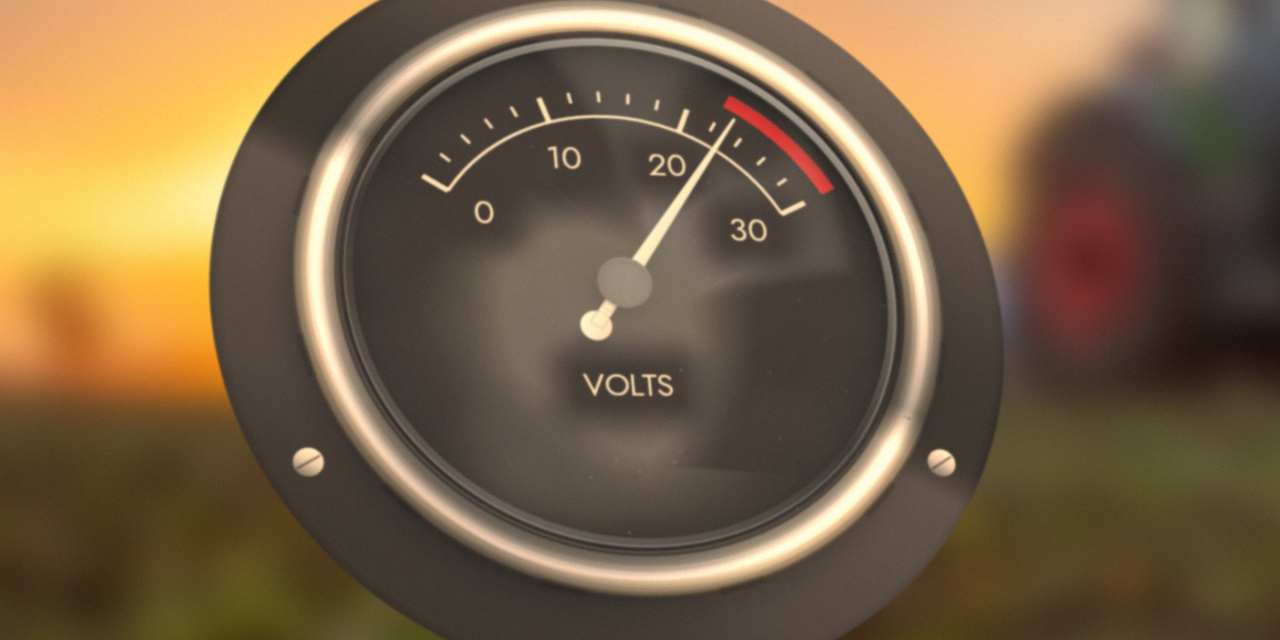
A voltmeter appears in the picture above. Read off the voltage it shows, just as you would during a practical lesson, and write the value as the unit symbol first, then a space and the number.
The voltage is V 23
